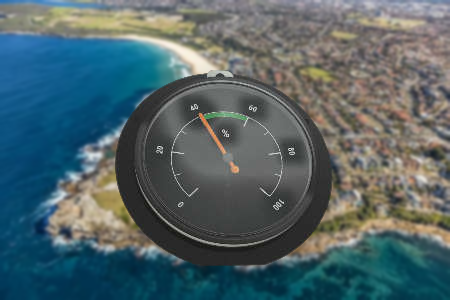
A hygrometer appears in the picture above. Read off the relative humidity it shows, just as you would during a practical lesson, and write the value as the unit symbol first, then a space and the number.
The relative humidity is % 40
